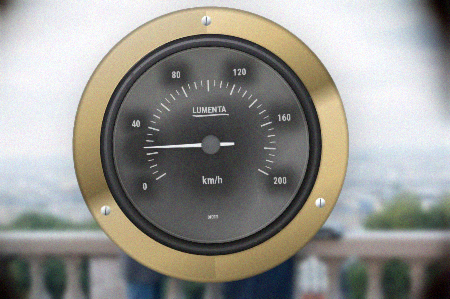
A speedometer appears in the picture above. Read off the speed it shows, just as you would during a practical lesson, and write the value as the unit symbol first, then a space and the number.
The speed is km/h 25
